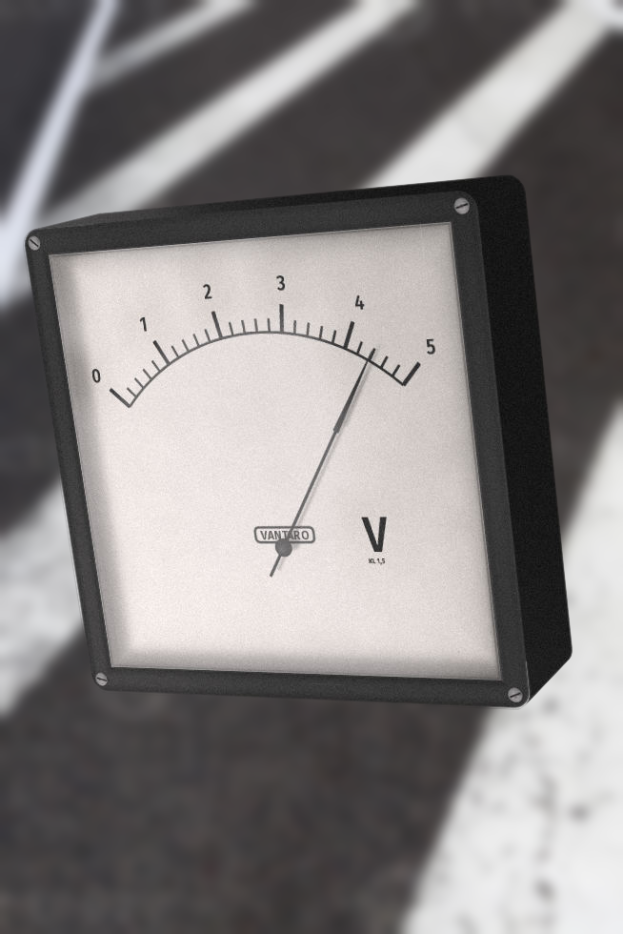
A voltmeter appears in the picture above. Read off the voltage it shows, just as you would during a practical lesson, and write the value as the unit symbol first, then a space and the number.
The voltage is V 4.4
